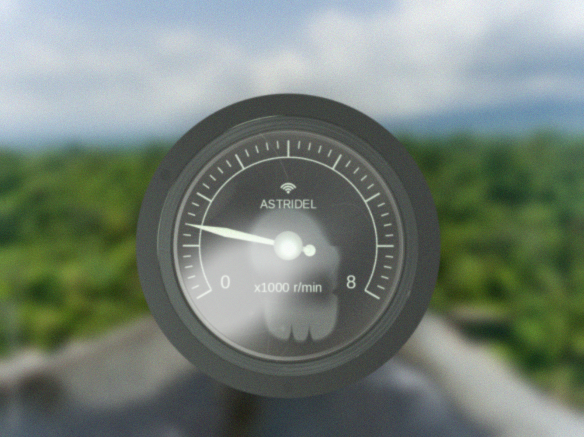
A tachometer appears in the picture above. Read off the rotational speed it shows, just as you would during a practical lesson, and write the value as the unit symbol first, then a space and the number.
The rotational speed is rpm 1400
